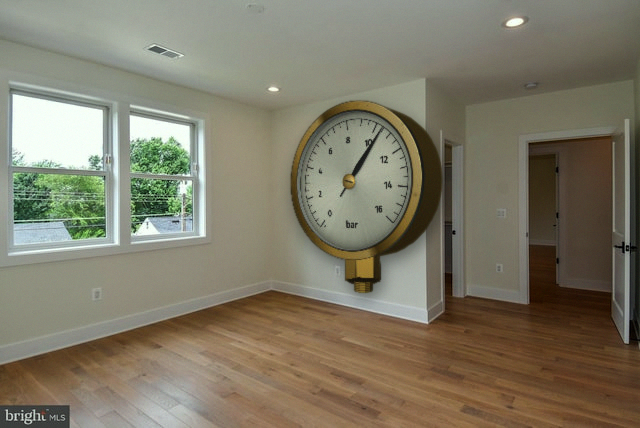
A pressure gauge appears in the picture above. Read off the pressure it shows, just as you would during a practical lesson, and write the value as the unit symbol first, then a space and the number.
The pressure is bar 10.5
